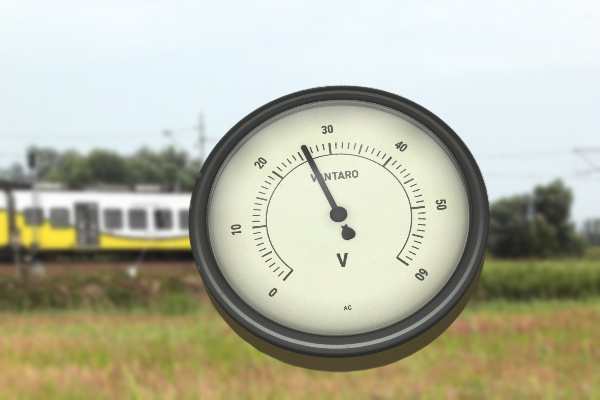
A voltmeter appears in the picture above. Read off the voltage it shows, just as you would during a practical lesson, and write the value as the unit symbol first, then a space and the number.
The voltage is V 26
